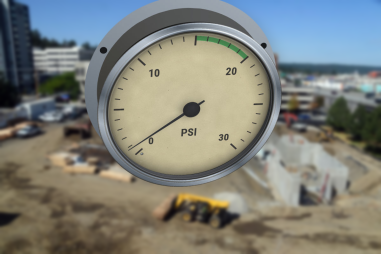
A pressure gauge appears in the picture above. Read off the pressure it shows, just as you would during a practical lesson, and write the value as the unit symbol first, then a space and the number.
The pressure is psi 1
